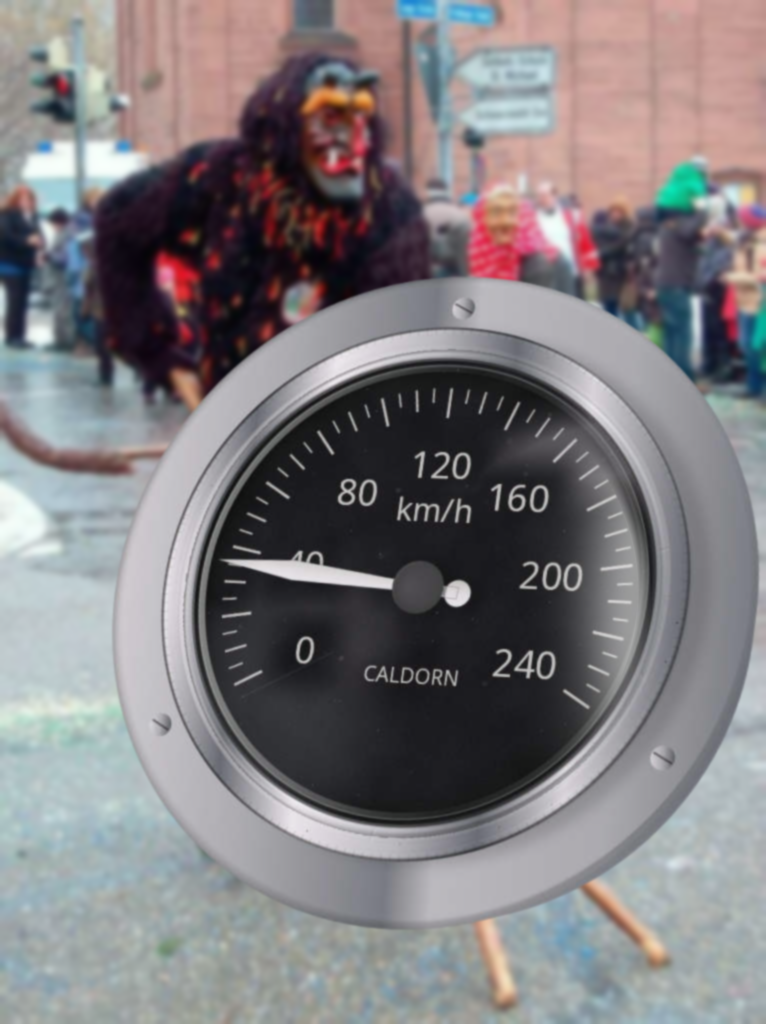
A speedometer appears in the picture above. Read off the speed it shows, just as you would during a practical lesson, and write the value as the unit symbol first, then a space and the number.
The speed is km/h 35
